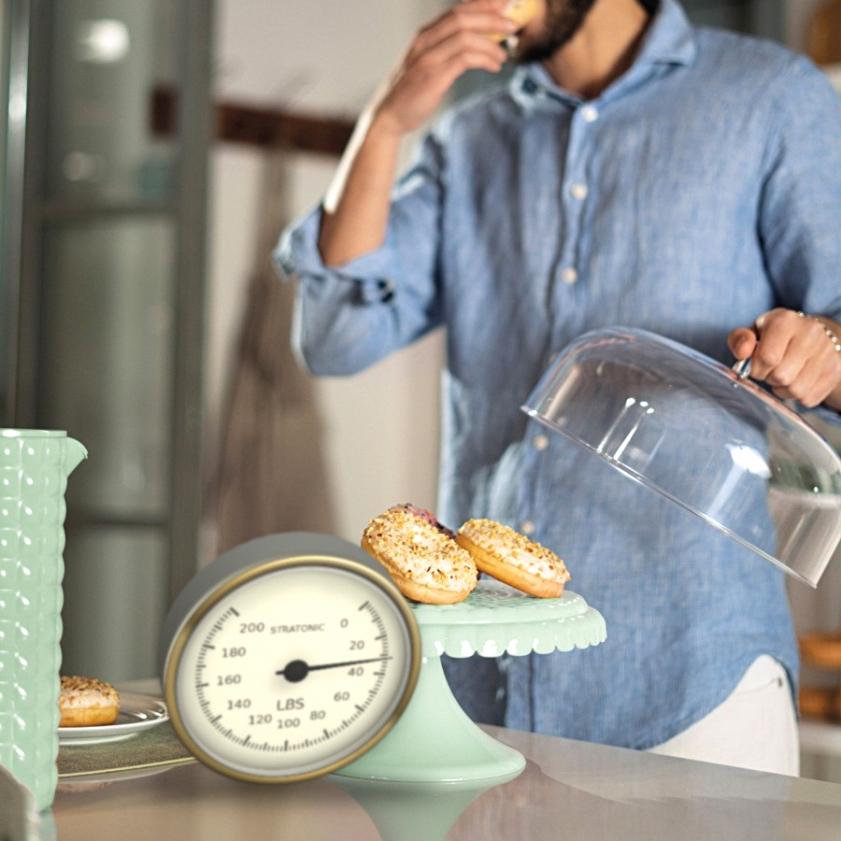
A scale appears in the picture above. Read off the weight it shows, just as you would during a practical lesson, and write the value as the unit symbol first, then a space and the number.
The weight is lb 30
